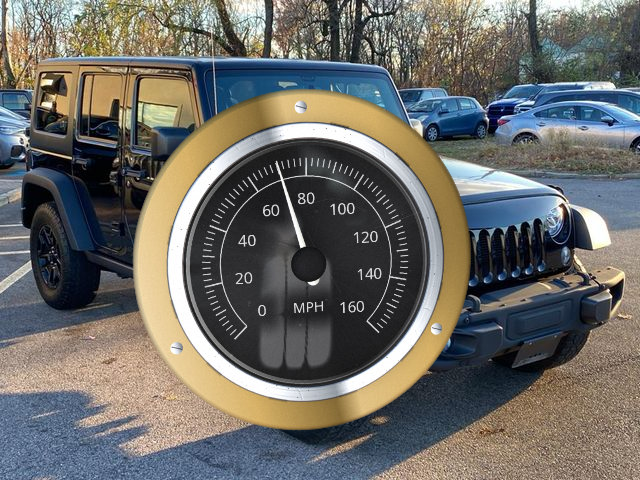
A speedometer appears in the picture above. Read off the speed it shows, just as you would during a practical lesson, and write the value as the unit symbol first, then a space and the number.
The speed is mph 70
